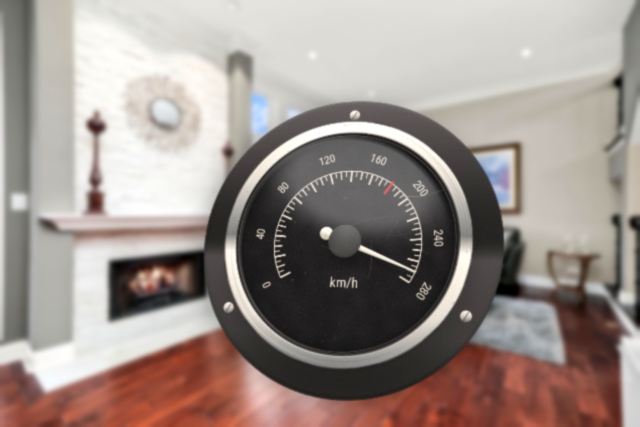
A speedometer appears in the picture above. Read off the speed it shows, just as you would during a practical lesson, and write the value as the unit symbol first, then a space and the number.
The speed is km/h 270
